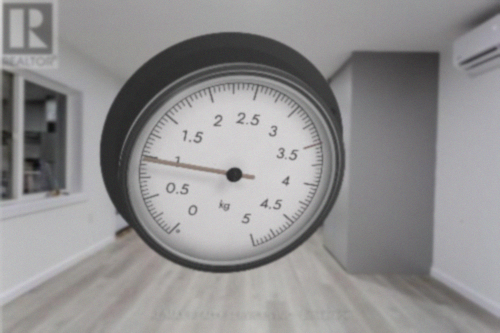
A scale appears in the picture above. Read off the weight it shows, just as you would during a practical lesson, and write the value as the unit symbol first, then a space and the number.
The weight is kg 1
